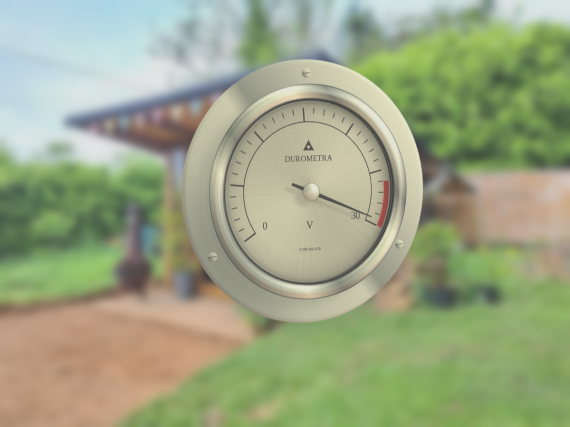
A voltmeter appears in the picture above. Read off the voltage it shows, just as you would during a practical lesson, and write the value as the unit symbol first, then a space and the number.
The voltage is V 29.5
